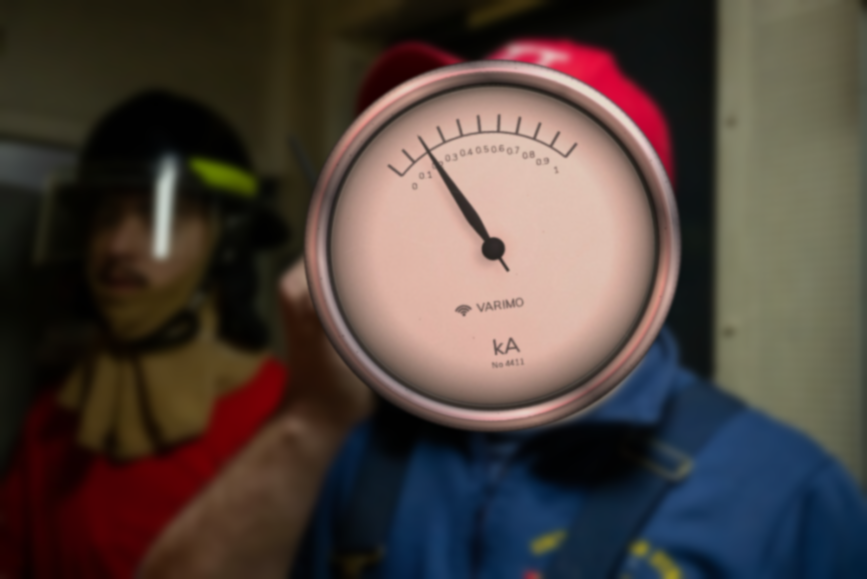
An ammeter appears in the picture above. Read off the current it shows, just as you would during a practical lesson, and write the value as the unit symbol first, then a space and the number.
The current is kA 0.2
